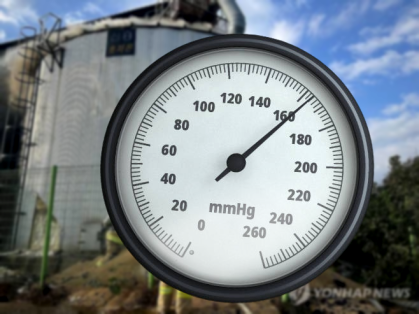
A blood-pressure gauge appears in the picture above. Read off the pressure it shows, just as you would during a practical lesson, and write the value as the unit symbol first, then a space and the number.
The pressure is mmHg 164
